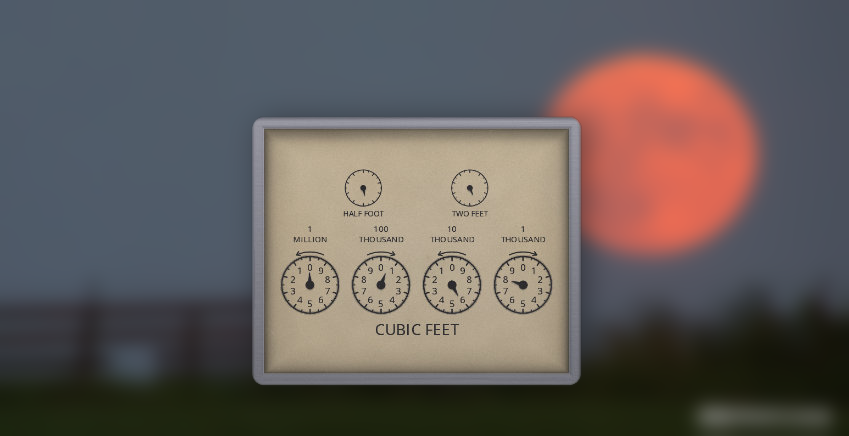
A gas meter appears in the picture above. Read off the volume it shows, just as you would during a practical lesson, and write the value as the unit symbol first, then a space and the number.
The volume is ft³ 5800
